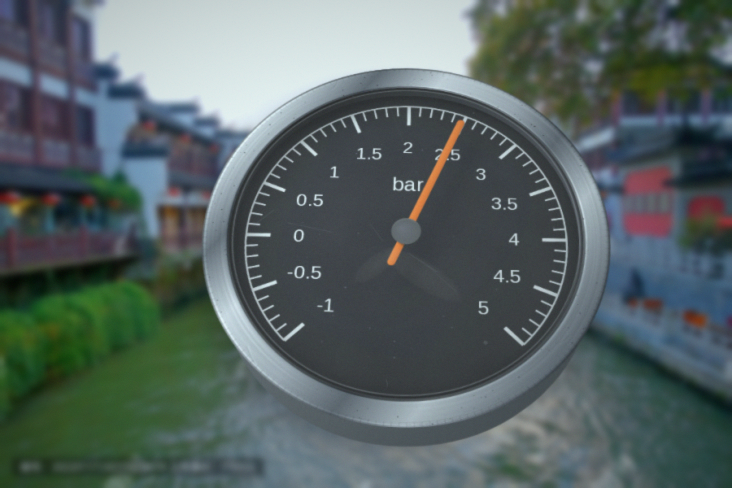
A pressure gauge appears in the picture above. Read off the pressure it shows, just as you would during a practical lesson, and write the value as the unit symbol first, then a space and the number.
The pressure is bar 2.5
